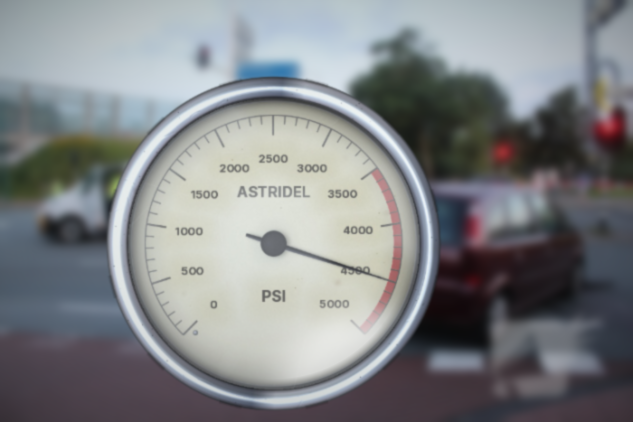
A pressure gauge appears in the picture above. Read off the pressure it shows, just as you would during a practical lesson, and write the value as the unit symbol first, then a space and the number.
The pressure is psi 4500
